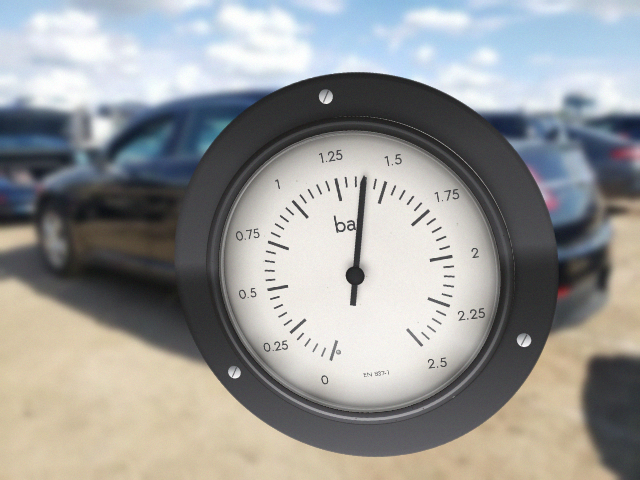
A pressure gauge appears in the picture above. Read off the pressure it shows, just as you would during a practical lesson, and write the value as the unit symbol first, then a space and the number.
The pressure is bar 1.4
